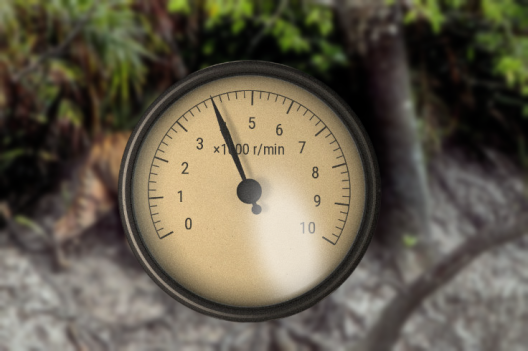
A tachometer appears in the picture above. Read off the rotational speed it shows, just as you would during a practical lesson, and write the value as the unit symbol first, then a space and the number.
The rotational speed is rpm 4000
